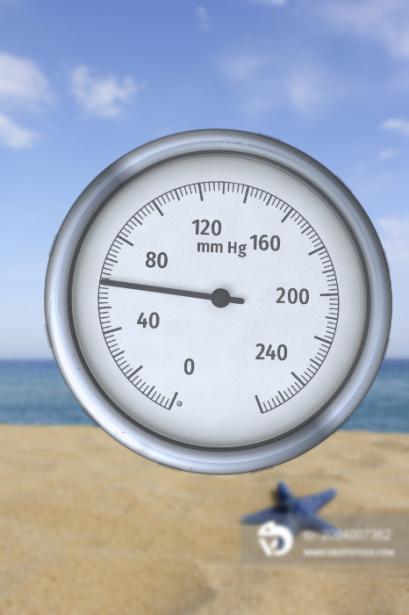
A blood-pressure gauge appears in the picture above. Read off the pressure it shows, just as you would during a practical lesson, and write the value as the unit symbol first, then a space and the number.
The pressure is mmHg 60
